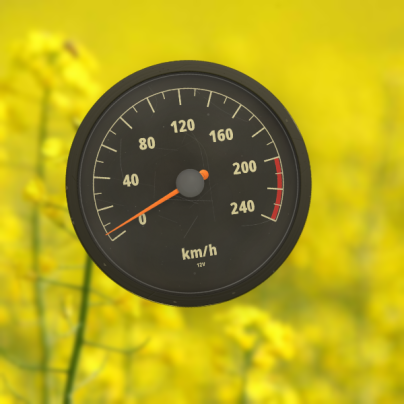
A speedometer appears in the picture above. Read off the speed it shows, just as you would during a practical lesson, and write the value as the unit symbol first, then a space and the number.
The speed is km/h 5
